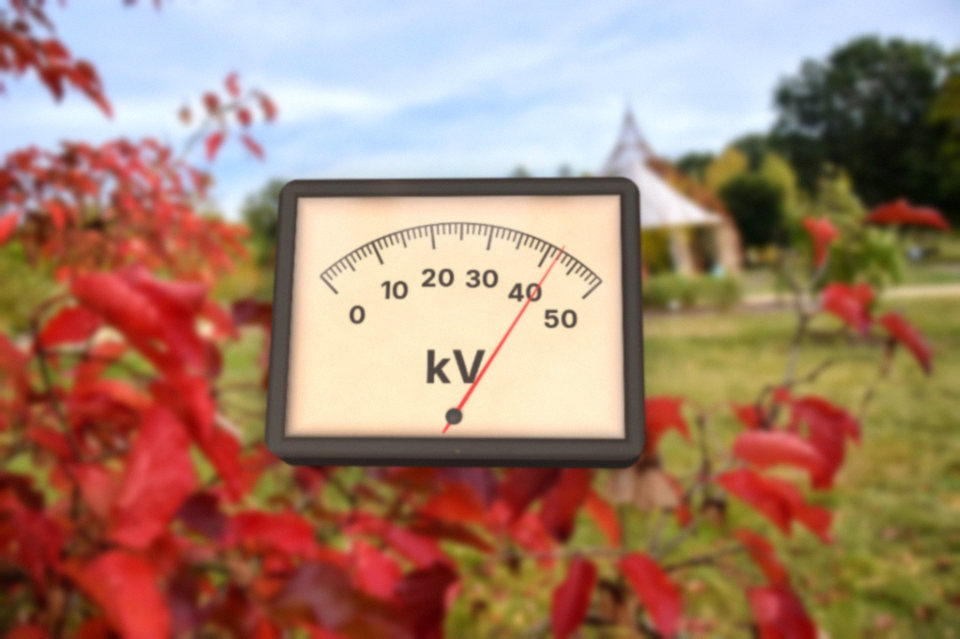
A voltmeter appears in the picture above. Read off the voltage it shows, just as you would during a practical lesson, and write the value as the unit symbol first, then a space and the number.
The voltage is kV 42
